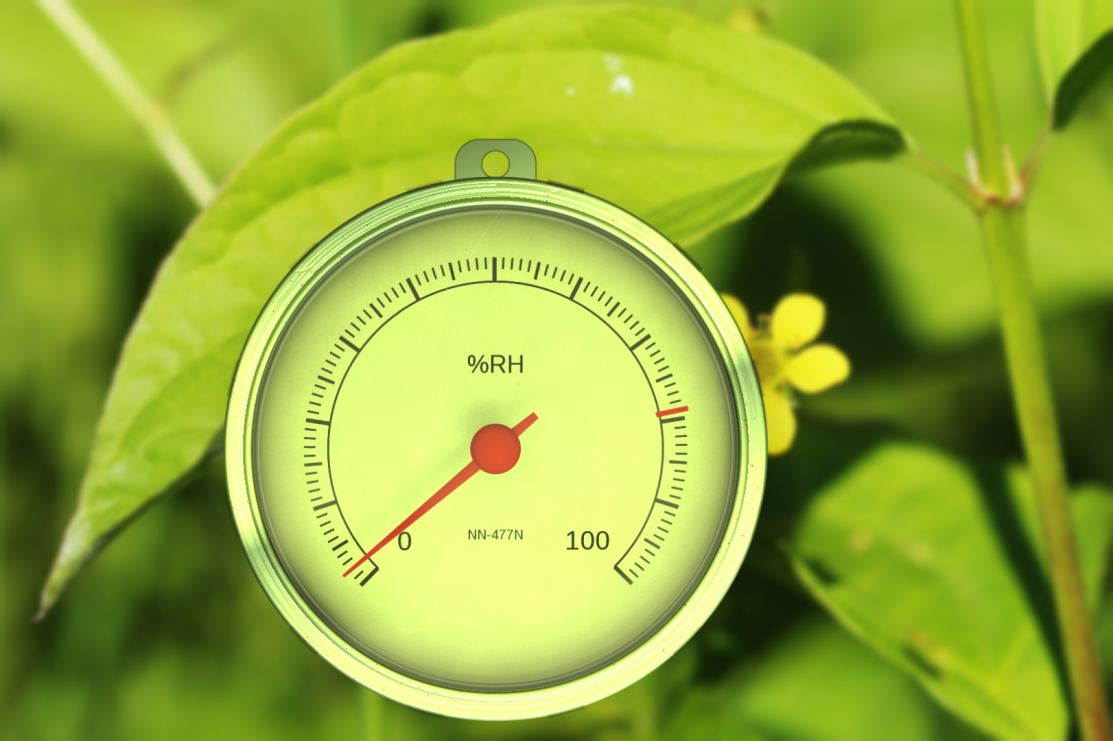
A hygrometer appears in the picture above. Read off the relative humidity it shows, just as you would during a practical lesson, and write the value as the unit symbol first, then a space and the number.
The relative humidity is % 2
